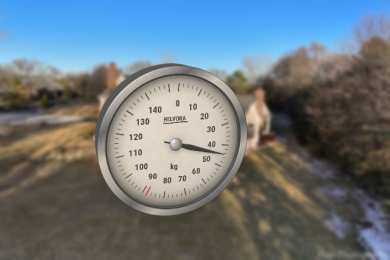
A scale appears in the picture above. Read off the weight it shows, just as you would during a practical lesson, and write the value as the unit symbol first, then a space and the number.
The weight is kg 44
